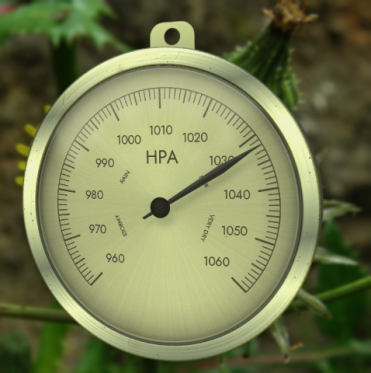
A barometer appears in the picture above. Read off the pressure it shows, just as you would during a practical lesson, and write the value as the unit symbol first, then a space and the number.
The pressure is hPa 1032
